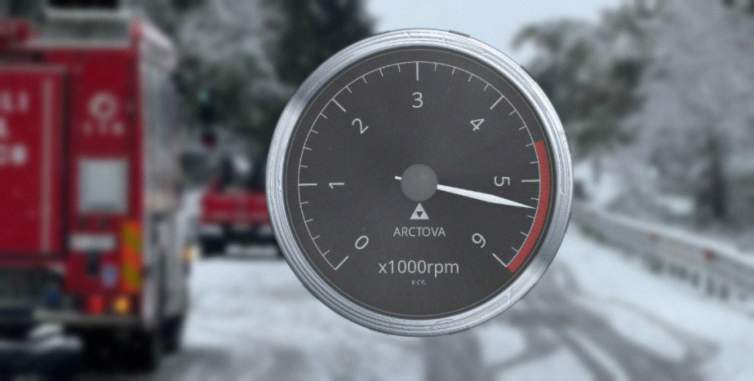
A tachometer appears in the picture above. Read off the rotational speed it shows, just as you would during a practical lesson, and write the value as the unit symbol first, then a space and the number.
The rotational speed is rpm 5300
